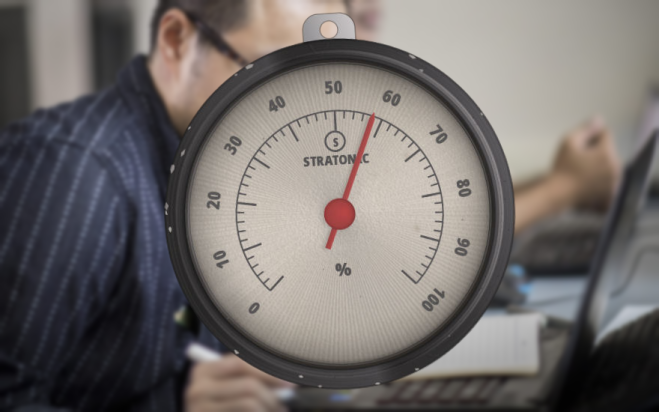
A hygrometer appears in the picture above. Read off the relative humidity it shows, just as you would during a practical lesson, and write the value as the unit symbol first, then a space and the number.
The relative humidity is % 58
